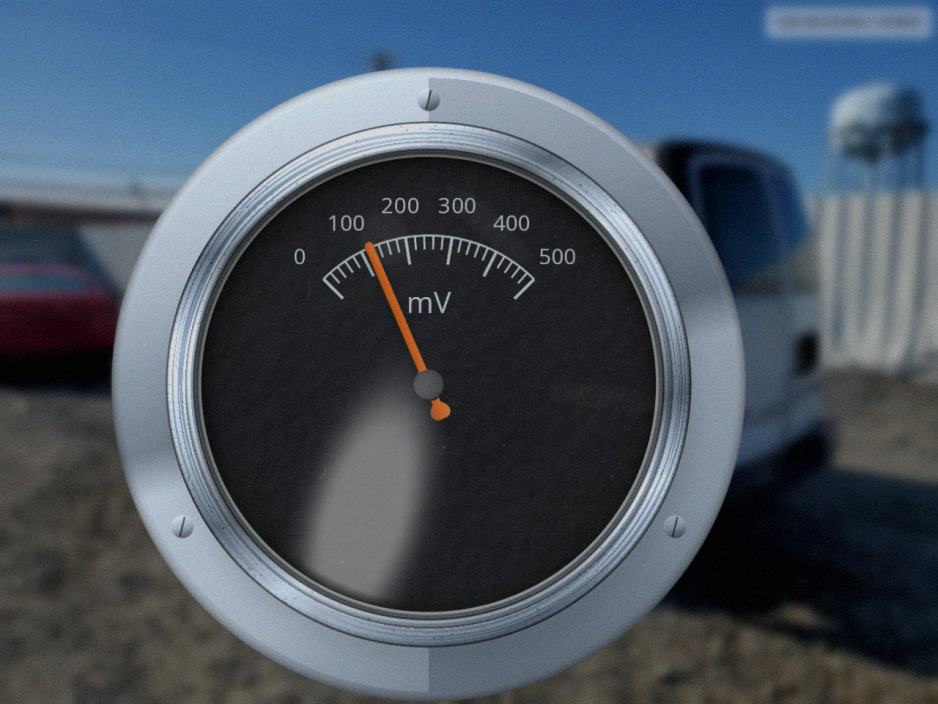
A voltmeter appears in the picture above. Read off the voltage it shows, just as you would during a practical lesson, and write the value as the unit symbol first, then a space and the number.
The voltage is mV 120
